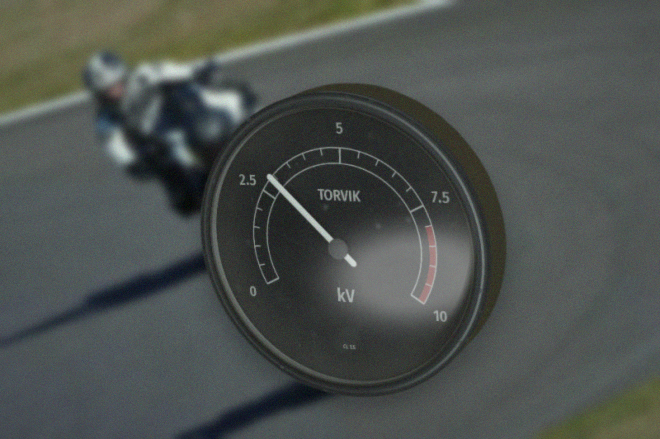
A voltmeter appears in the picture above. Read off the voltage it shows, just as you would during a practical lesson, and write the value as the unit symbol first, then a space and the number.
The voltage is kV 3
